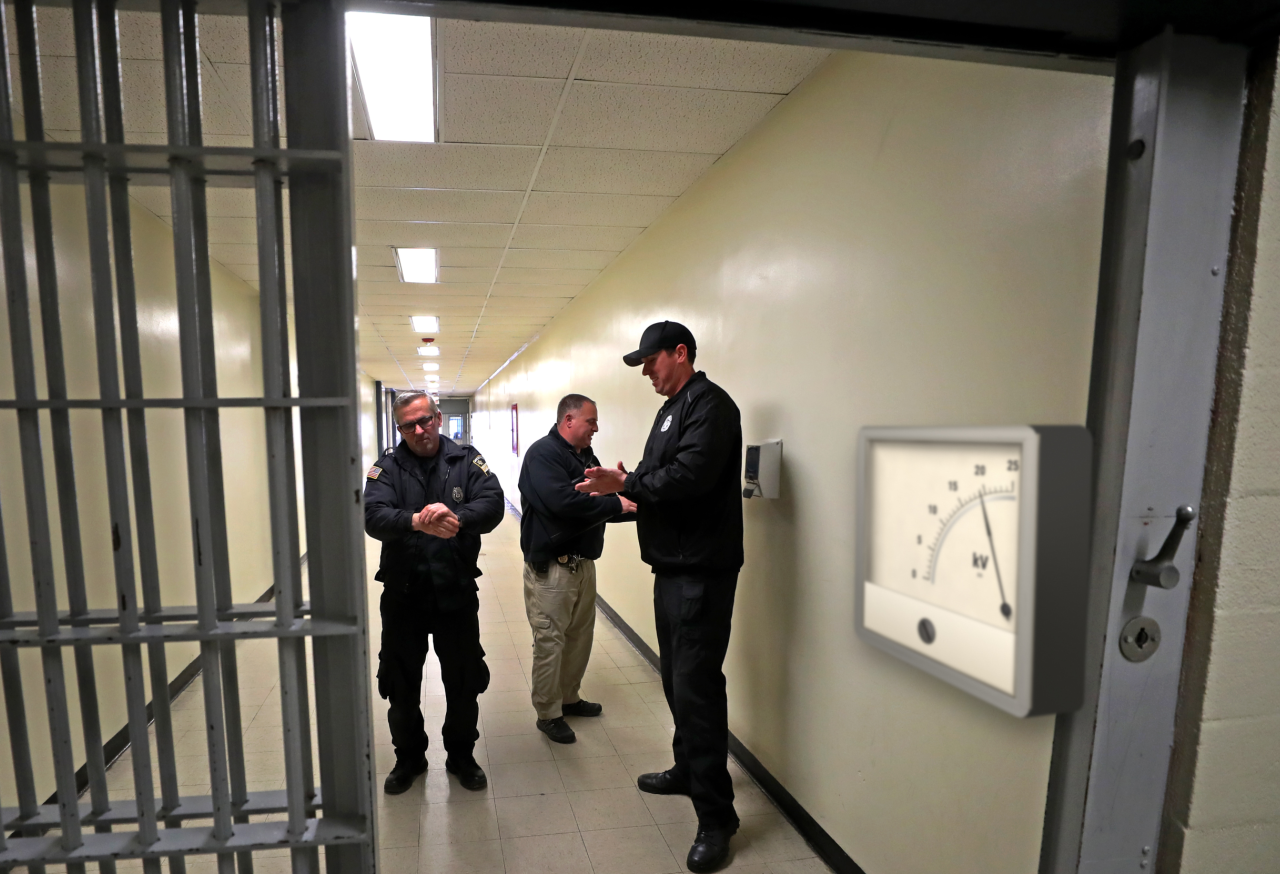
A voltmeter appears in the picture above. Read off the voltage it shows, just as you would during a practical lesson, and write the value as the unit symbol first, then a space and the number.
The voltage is kV 20
